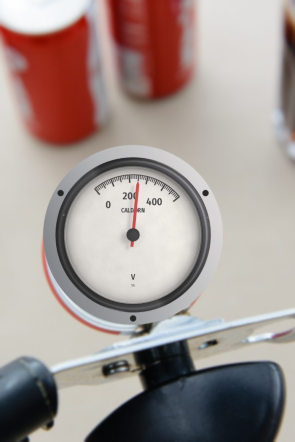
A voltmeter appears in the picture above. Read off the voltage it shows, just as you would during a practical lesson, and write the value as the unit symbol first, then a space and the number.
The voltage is V 250
